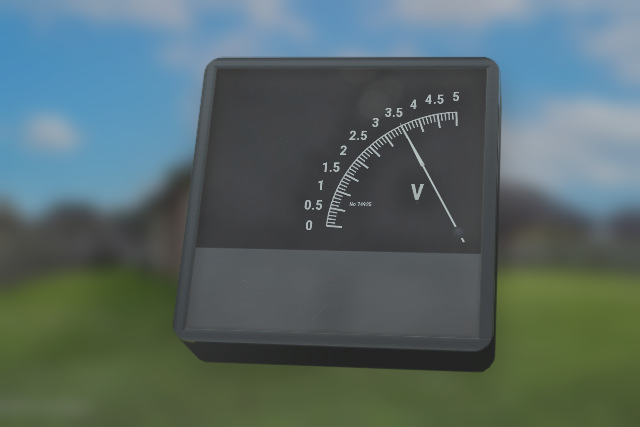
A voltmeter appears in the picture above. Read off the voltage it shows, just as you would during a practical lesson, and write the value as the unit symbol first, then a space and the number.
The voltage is V 3.5
